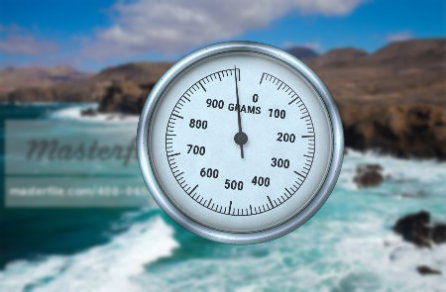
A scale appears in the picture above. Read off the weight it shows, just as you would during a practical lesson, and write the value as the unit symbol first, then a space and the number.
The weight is g 990
